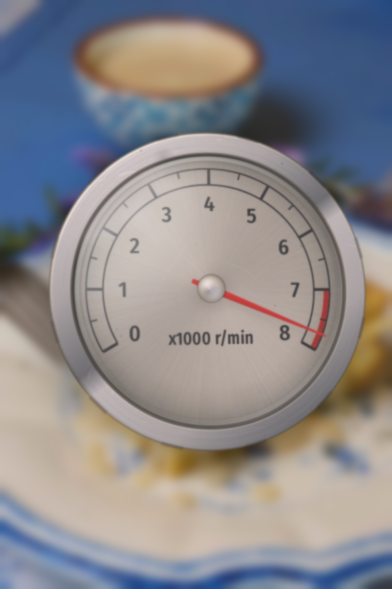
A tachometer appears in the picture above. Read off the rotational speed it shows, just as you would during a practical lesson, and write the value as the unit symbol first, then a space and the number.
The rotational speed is rpm 7750
